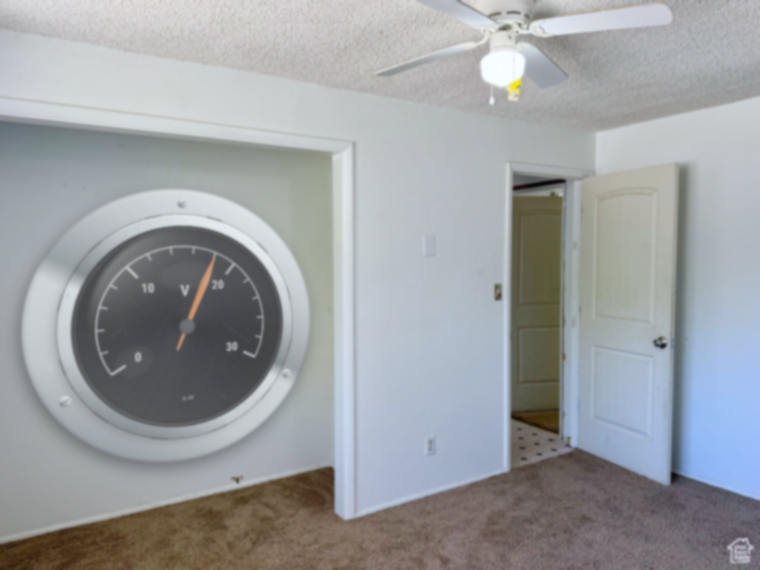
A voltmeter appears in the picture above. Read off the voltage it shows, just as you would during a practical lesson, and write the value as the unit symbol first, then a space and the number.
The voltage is V 18
